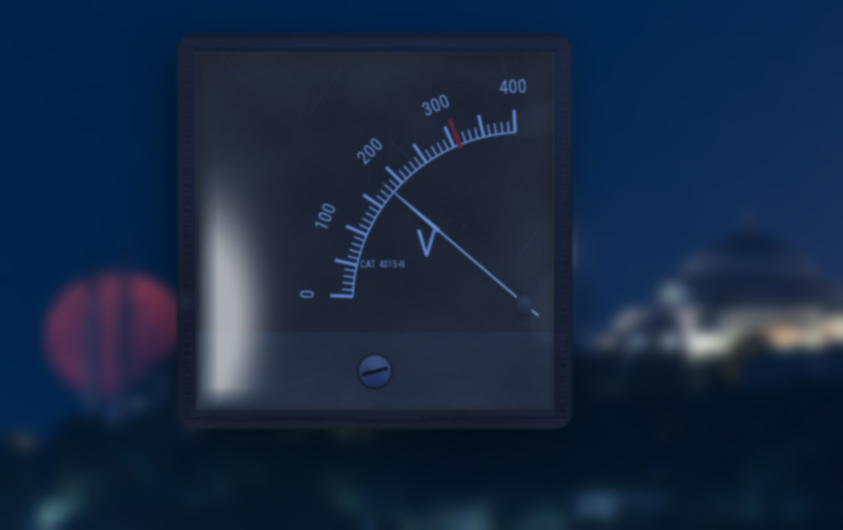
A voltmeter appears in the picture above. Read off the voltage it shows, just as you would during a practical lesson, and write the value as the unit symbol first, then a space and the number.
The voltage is V 180
